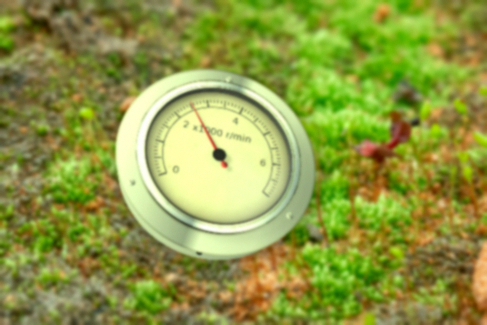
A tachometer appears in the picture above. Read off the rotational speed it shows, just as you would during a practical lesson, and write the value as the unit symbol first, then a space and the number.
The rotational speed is rpm 2500
